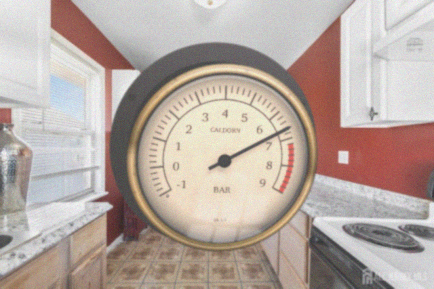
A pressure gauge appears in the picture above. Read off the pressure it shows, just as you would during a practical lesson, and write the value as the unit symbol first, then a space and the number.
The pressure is bar 6.6
